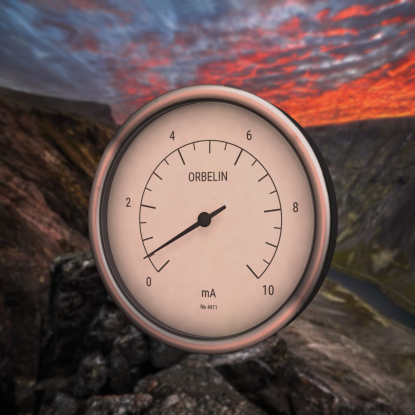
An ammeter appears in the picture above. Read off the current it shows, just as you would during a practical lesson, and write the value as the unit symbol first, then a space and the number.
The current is mA 0.5
